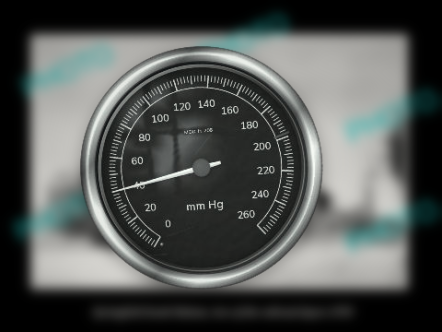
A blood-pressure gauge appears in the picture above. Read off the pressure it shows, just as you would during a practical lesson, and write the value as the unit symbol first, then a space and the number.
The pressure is mmHg 40
